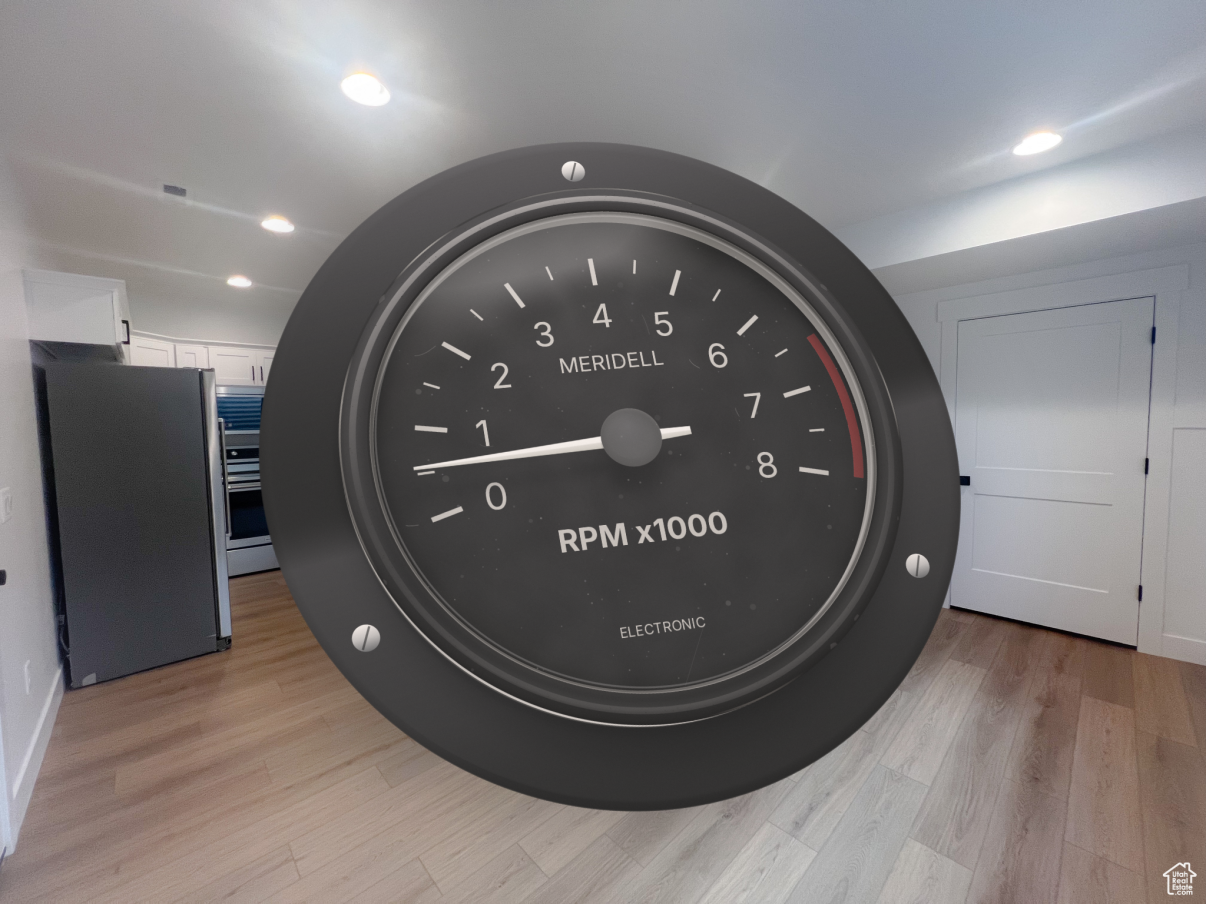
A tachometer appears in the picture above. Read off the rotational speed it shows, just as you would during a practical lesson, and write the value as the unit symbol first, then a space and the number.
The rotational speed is rpm 500
